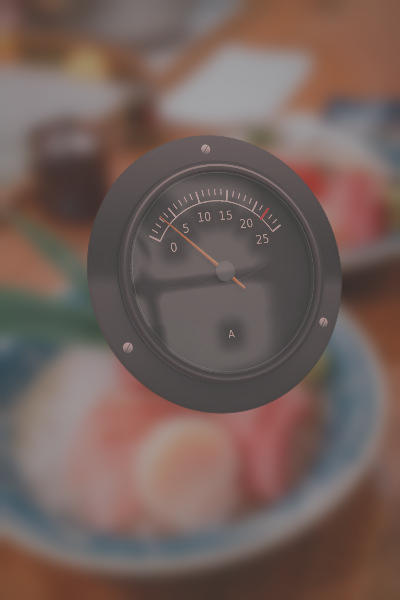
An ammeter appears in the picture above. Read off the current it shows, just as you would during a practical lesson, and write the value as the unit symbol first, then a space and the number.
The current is A 3
